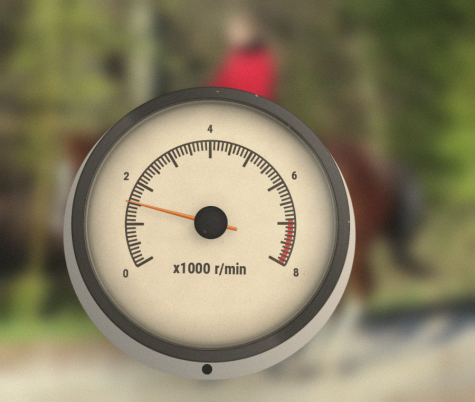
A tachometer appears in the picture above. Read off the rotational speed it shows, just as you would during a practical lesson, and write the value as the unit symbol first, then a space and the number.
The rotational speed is rpm 1500
